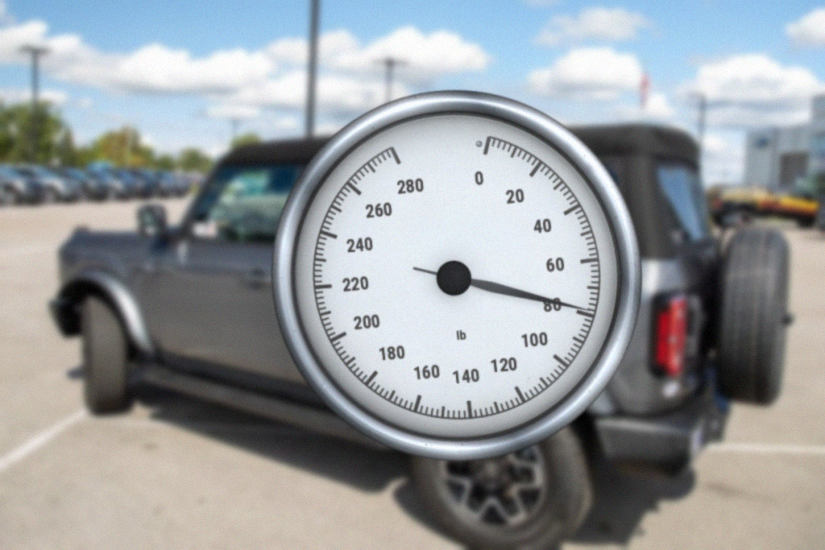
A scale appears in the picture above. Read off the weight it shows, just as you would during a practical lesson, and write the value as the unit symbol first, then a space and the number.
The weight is lb 78
